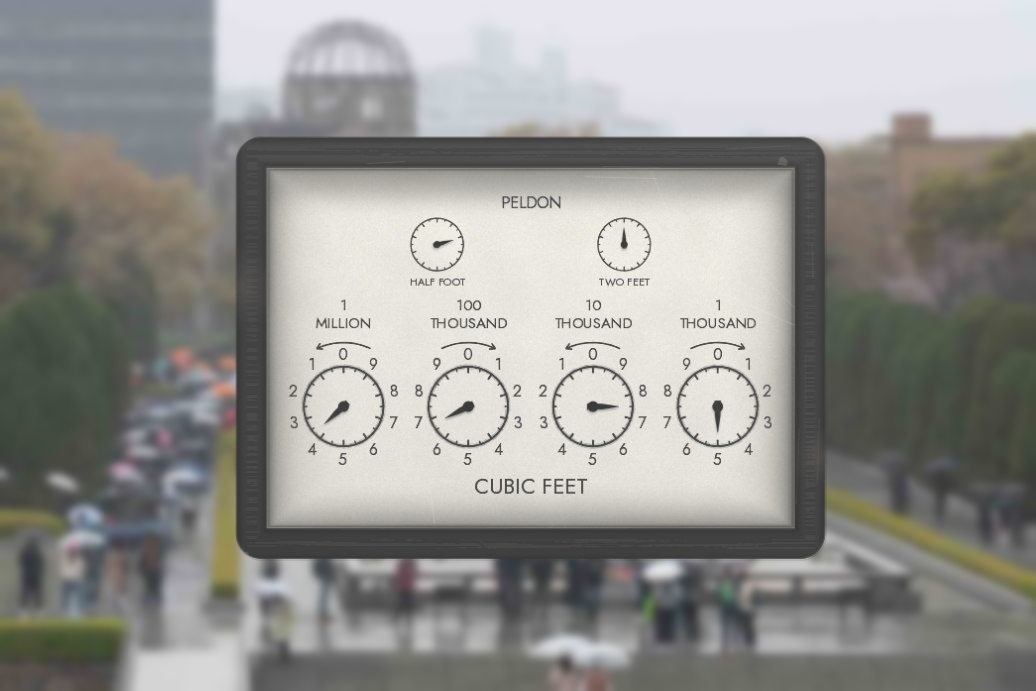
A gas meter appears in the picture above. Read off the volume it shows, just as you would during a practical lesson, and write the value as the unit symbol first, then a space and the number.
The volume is ft³ 367500
